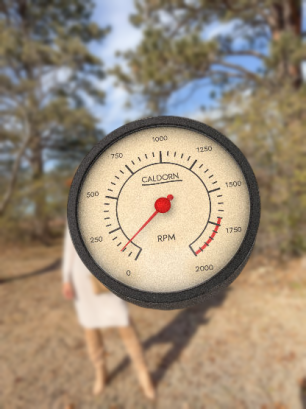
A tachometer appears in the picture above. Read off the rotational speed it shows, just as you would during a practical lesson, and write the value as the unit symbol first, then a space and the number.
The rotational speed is rpm 100
